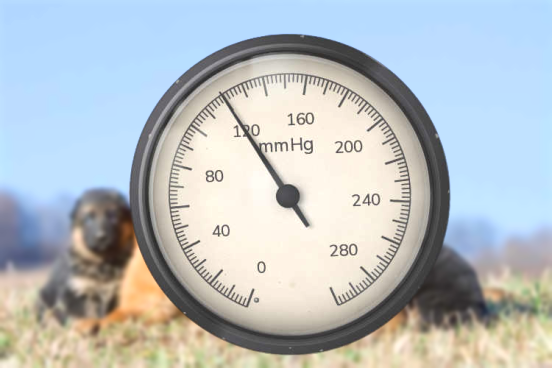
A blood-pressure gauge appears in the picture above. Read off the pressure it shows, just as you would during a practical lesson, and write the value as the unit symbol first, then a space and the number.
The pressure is mmHg 120
